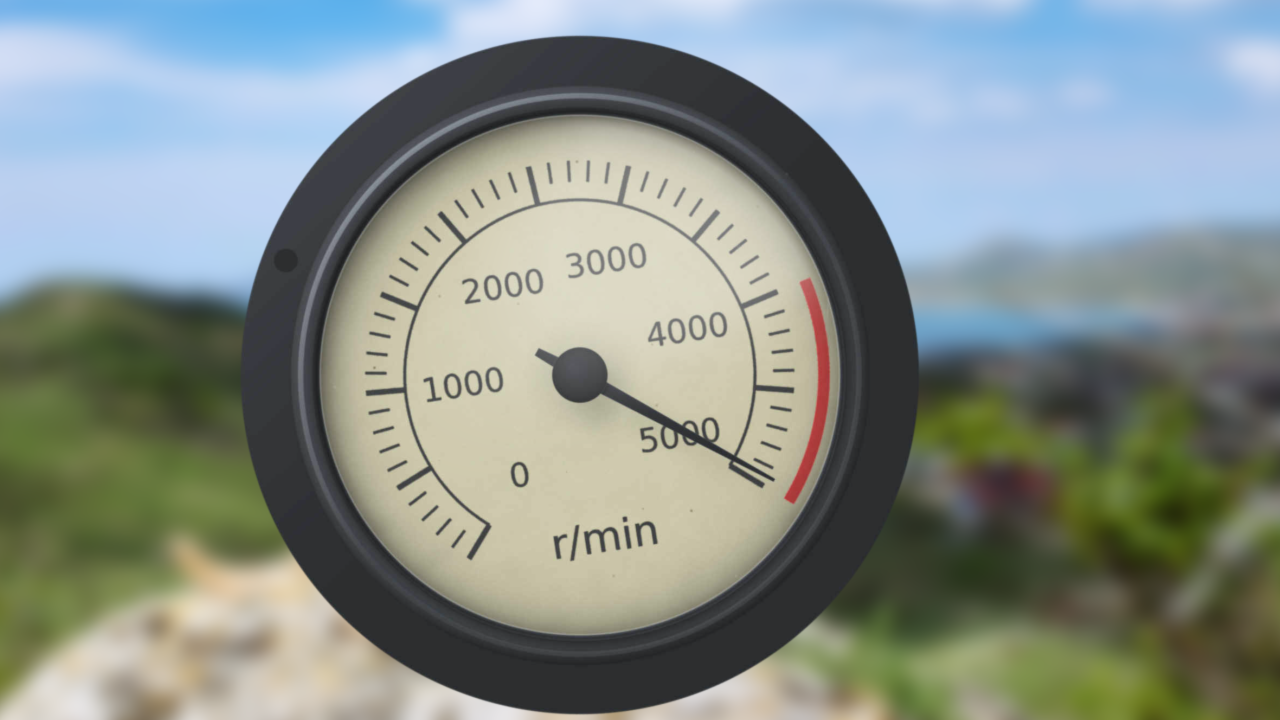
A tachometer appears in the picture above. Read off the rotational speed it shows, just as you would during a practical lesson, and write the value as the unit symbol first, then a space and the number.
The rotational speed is rpm 4950
